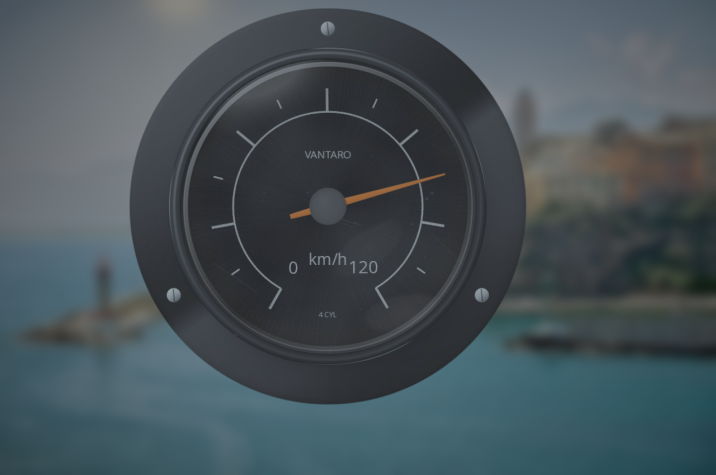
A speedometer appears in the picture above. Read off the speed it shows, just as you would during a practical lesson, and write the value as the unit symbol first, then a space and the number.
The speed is km/h 90
